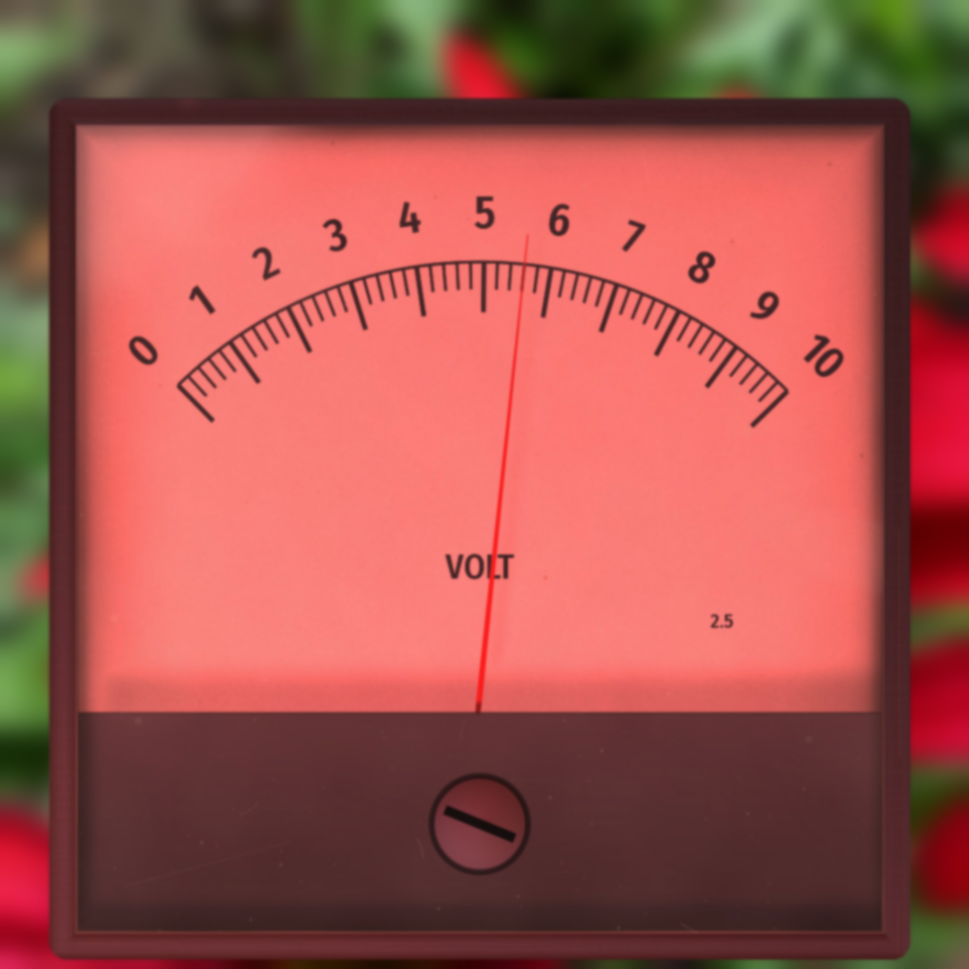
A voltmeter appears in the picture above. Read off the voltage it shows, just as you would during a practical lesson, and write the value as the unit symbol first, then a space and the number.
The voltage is V 5.6
